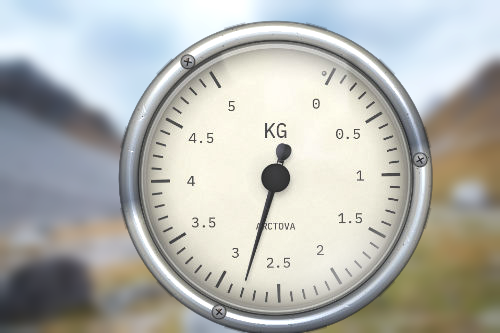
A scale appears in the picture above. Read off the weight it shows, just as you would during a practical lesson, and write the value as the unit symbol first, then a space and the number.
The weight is kg 2.8
